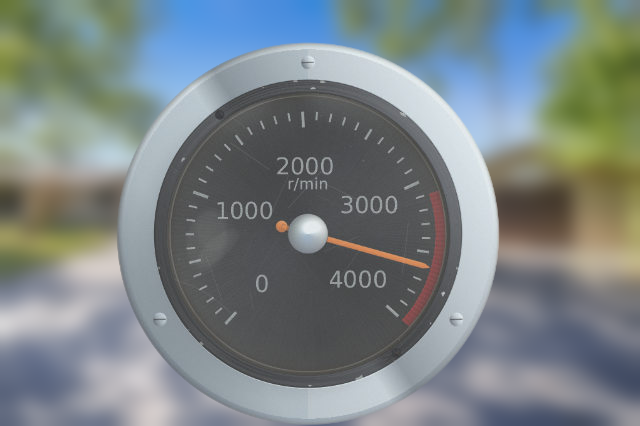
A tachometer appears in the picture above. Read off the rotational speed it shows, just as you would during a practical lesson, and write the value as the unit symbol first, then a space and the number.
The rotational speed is rpm 3600
